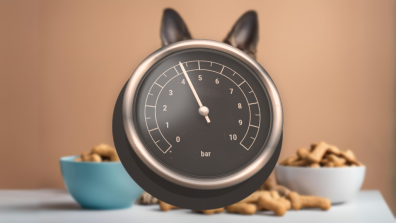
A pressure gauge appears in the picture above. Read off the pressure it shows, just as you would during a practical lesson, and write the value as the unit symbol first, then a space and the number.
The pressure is bar 4.25
